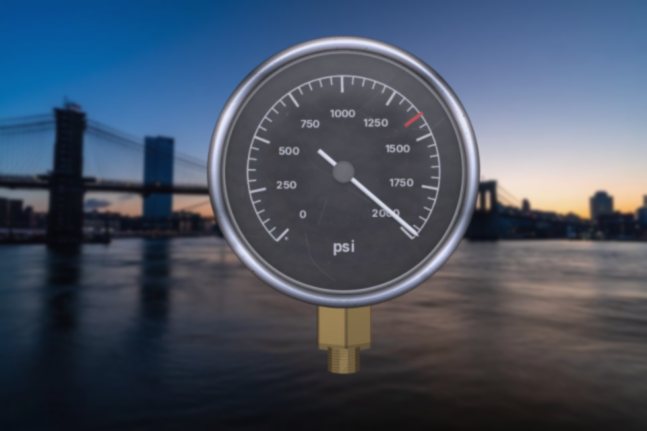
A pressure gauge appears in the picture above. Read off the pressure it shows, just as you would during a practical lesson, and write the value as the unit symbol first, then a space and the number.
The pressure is psi 1975
